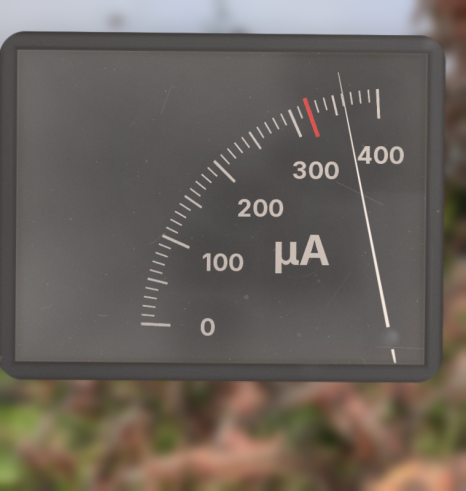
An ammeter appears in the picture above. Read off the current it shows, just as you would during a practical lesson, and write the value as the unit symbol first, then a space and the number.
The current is µA 360
